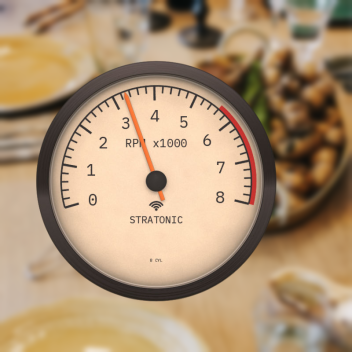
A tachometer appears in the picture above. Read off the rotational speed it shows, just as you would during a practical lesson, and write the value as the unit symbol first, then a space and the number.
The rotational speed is rpm 3300
